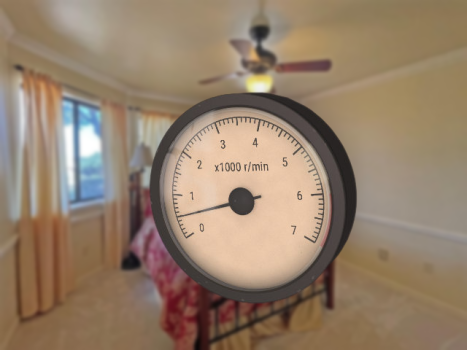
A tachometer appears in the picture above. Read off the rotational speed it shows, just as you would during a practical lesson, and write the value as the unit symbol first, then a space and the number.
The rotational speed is rpm 500
